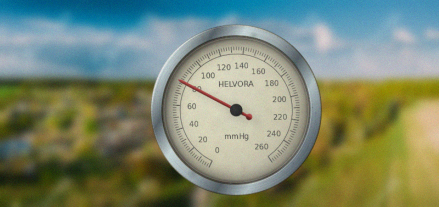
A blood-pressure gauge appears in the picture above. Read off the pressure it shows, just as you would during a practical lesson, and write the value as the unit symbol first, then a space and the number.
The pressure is mmHg 80
